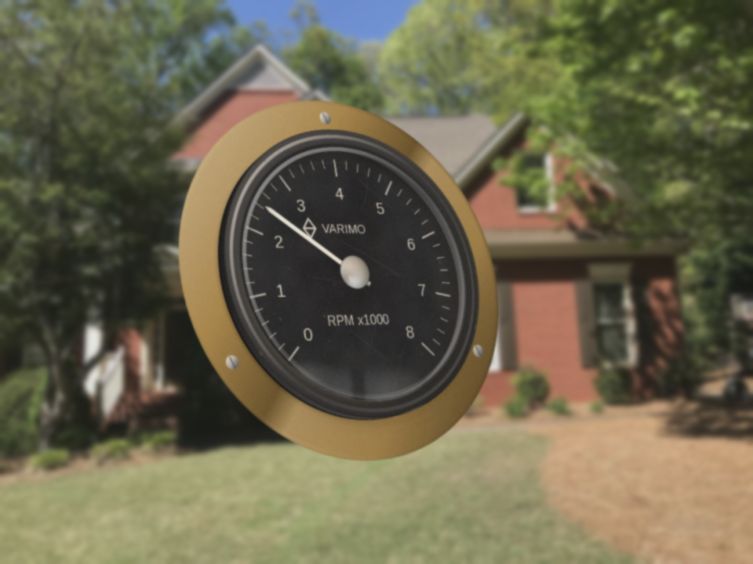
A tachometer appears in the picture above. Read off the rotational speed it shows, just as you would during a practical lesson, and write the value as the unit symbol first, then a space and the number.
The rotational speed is rpm 2400
